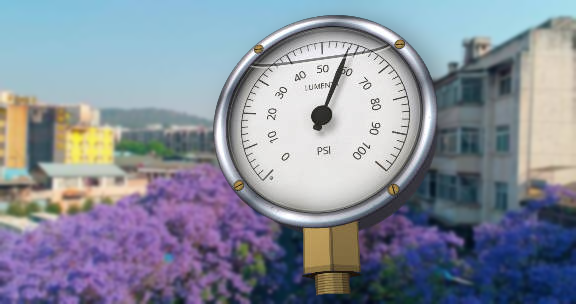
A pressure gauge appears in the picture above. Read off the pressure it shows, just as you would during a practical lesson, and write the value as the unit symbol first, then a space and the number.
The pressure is psi 58
